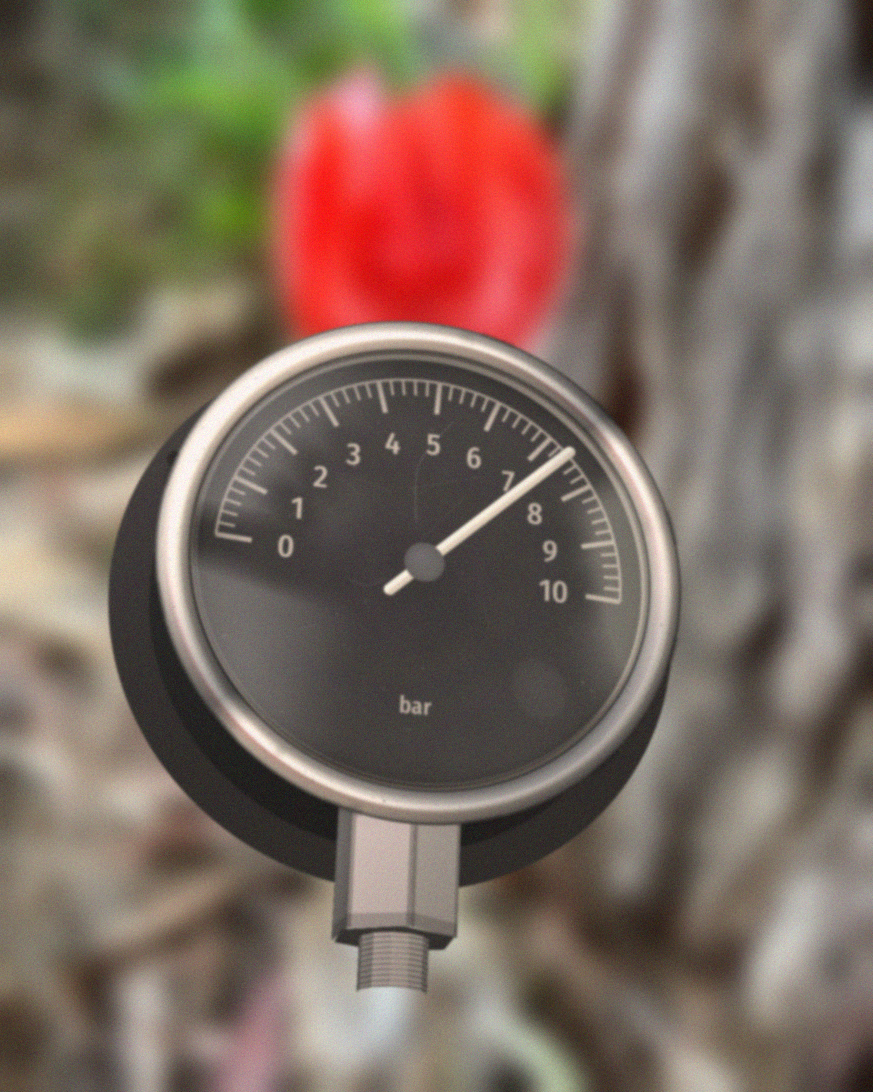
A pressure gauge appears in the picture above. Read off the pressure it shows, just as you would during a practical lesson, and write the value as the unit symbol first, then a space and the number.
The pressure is bar 7.4
